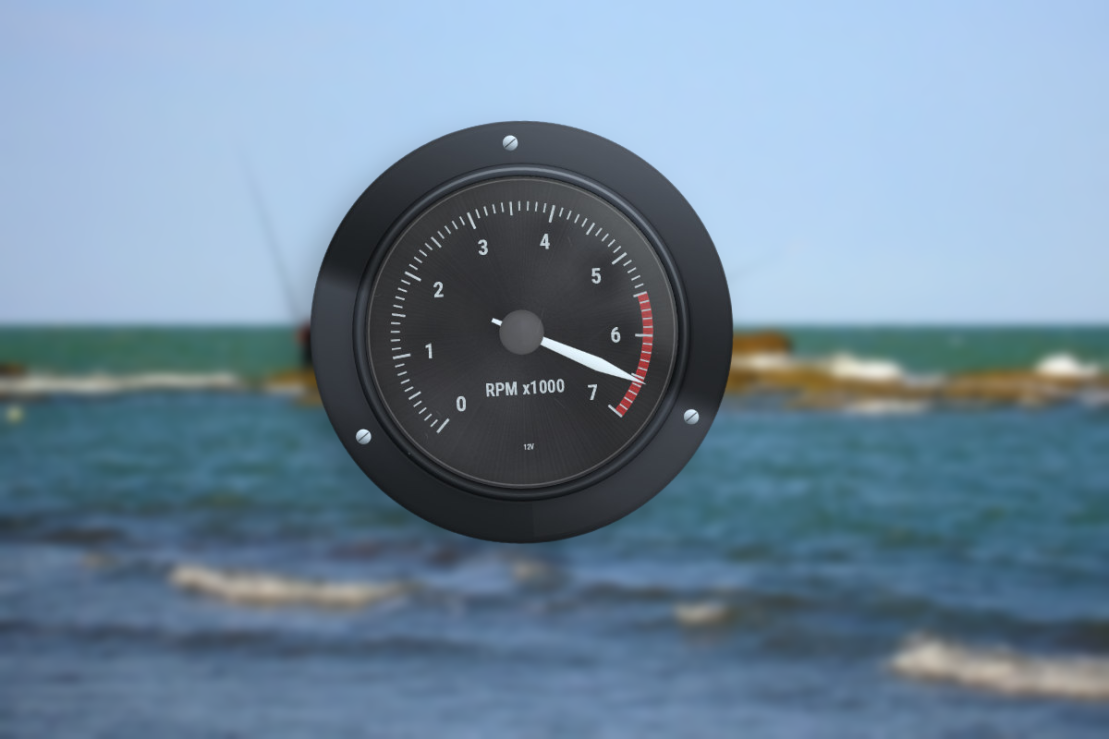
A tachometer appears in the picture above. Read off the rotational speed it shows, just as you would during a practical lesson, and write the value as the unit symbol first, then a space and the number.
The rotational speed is rpm 6550
